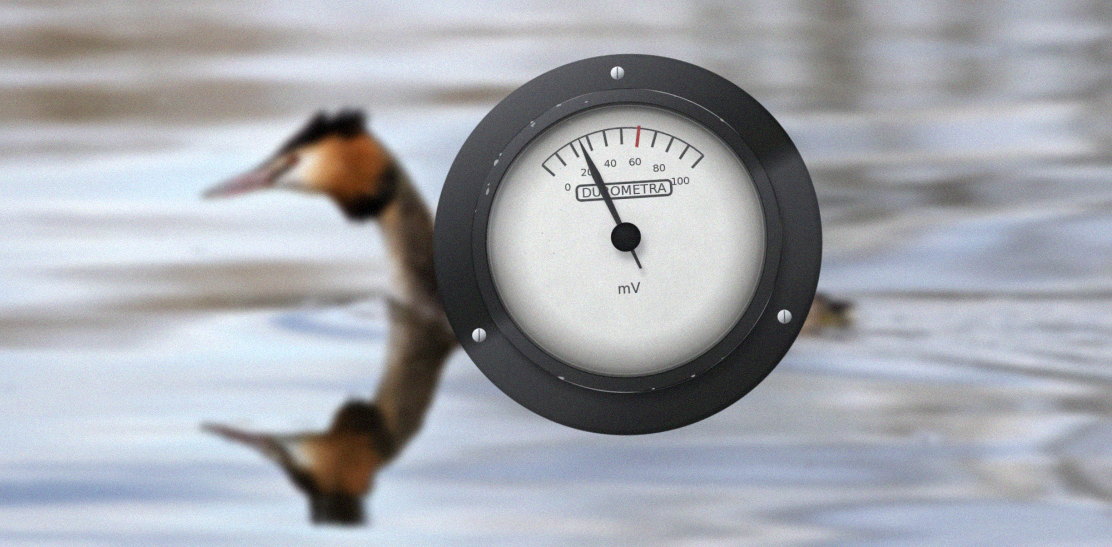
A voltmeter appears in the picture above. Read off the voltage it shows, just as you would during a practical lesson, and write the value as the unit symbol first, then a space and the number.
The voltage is mV 25
